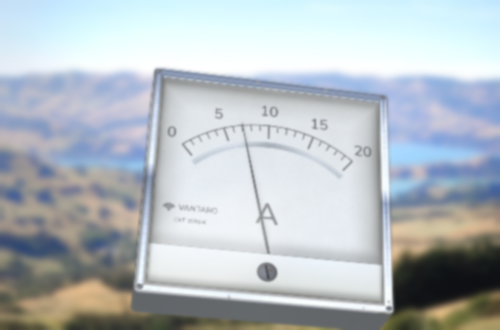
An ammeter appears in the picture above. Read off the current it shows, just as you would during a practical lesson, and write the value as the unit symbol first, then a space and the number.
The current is A 7
